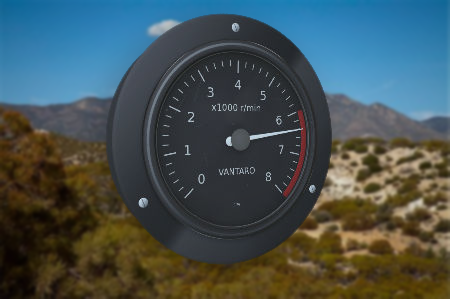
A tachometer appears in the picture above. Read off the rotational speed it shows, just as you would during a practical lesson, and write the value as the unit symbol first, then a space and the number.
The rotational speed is rpm 6400
